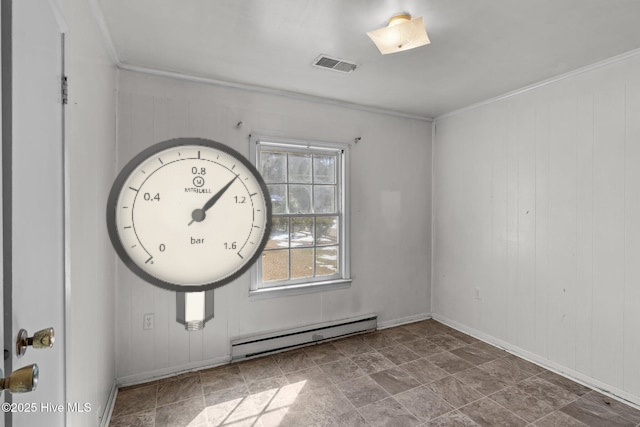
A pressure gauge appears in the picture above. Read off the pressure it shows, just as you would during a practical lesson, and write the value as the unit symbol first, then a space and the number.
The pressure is bar 1.05
